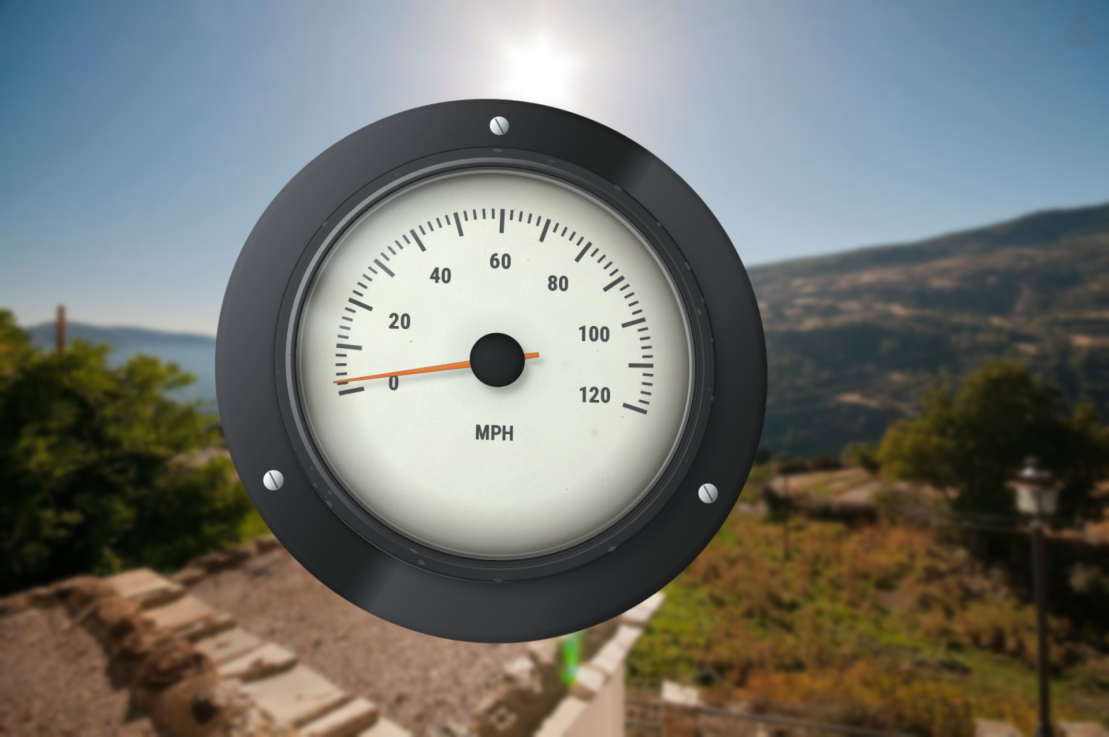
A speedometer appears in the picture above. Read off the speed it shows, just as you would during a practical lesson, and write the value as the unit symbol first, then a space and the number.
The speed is mph 2
